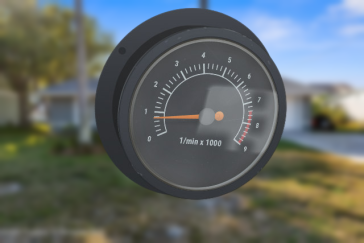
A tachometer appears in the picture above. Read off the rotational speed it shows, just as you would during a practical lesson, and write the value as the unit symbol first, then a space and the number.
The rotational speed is rpm 800
